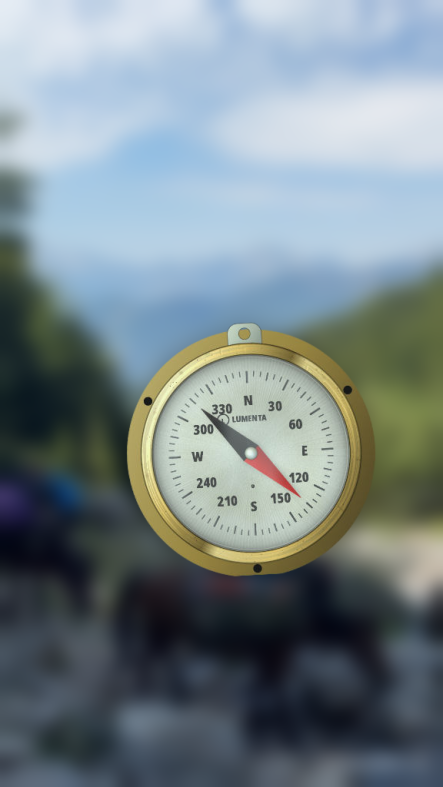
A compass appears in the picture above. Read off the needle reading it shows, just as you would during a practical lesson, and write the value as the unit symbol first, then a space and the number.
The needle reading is ° 135
